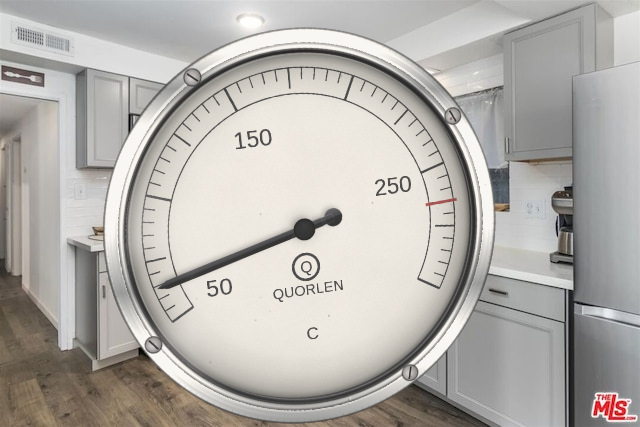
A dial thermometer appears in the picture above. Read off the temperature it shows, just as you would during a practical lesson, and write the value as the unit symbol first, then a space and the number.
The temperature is °C 65
